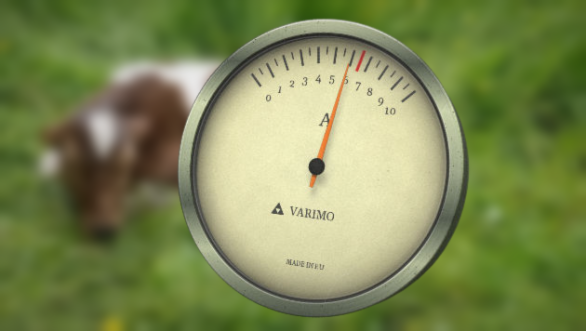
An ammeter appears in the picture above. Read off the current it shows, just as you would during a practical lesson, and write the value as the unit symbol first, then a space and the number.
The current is A 6
